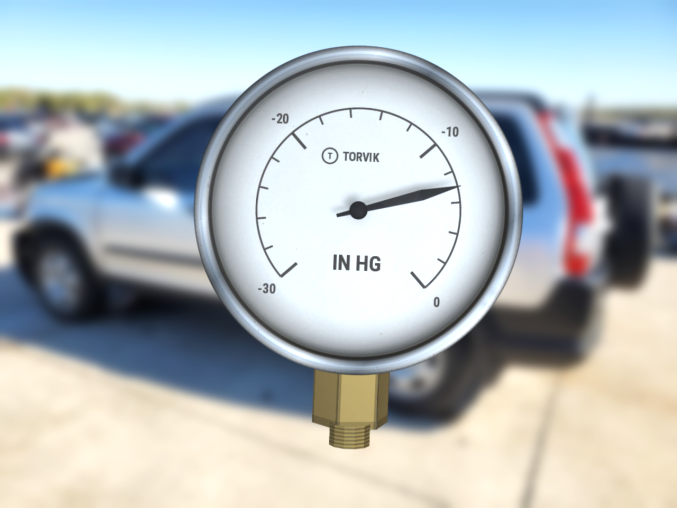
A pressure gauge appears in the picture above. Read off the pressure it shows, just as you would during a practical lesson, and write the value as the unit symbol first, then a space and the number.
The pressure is inHg -7
